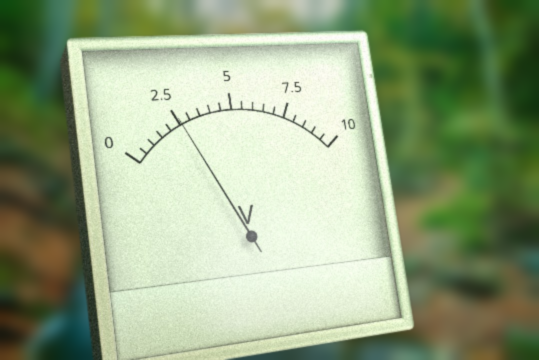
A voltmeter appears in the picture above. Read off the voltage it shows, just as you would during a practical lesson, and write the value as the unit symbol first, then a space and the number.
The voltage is V 2.5
